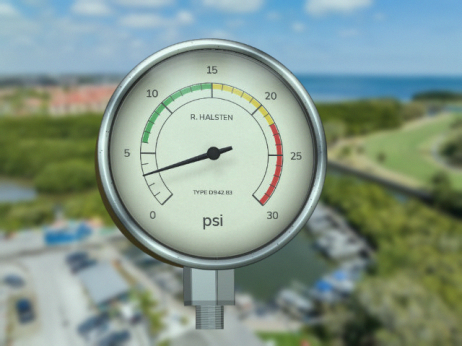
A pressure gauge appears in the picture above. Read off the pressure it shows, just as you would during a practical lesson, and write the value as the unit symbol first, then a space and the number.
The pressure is psi 3
